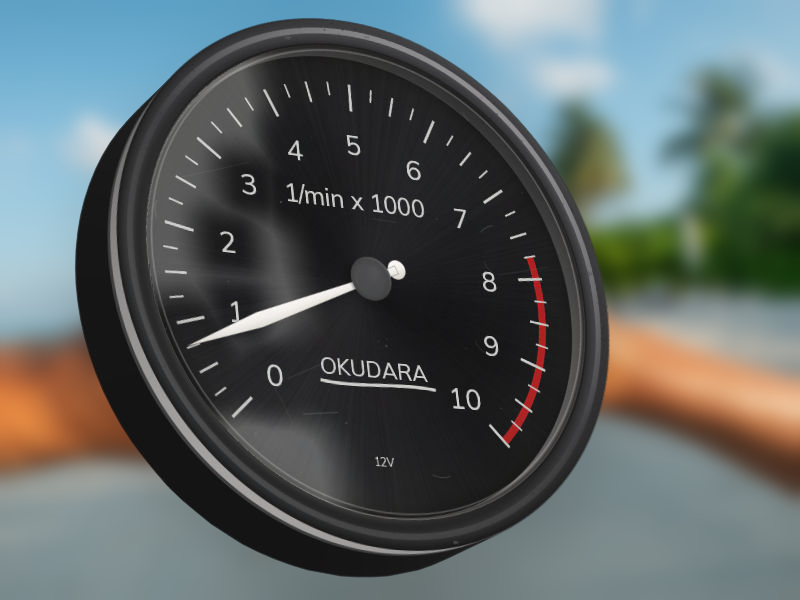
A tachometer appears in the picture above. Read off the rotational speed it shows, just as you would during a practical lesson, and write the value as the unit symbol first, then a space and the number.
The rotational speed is rpm 750
